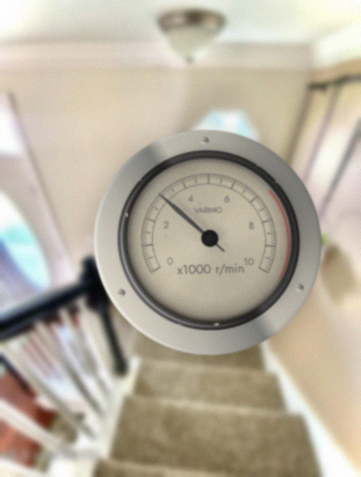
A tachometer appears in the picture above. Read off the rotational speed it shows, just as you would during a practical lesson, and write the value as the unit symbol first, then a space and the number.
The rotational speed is rpm 3000
